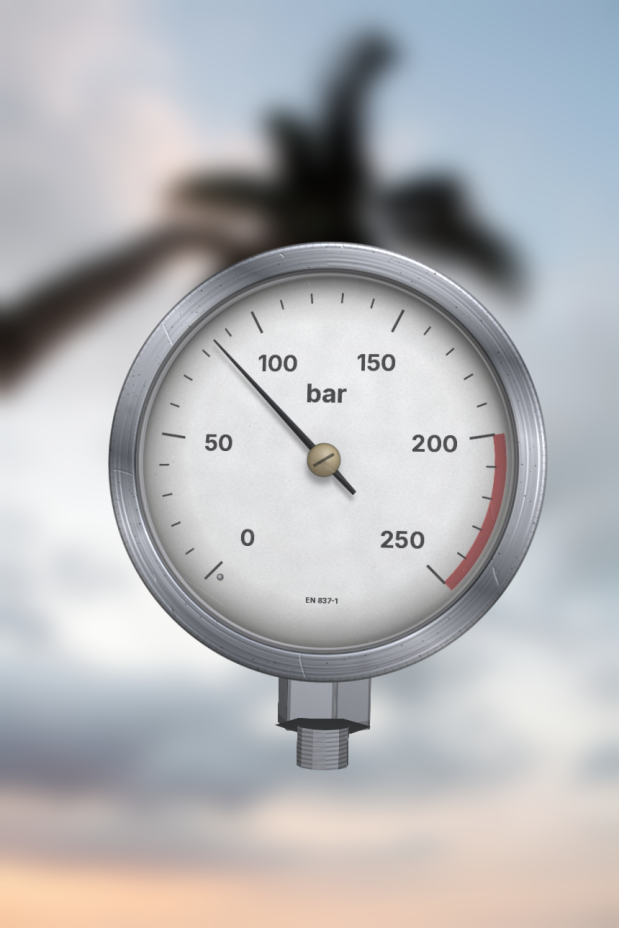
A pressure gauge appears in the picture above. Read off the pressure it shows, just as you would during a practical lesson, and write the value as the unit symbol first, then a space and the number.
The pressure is bar 85
